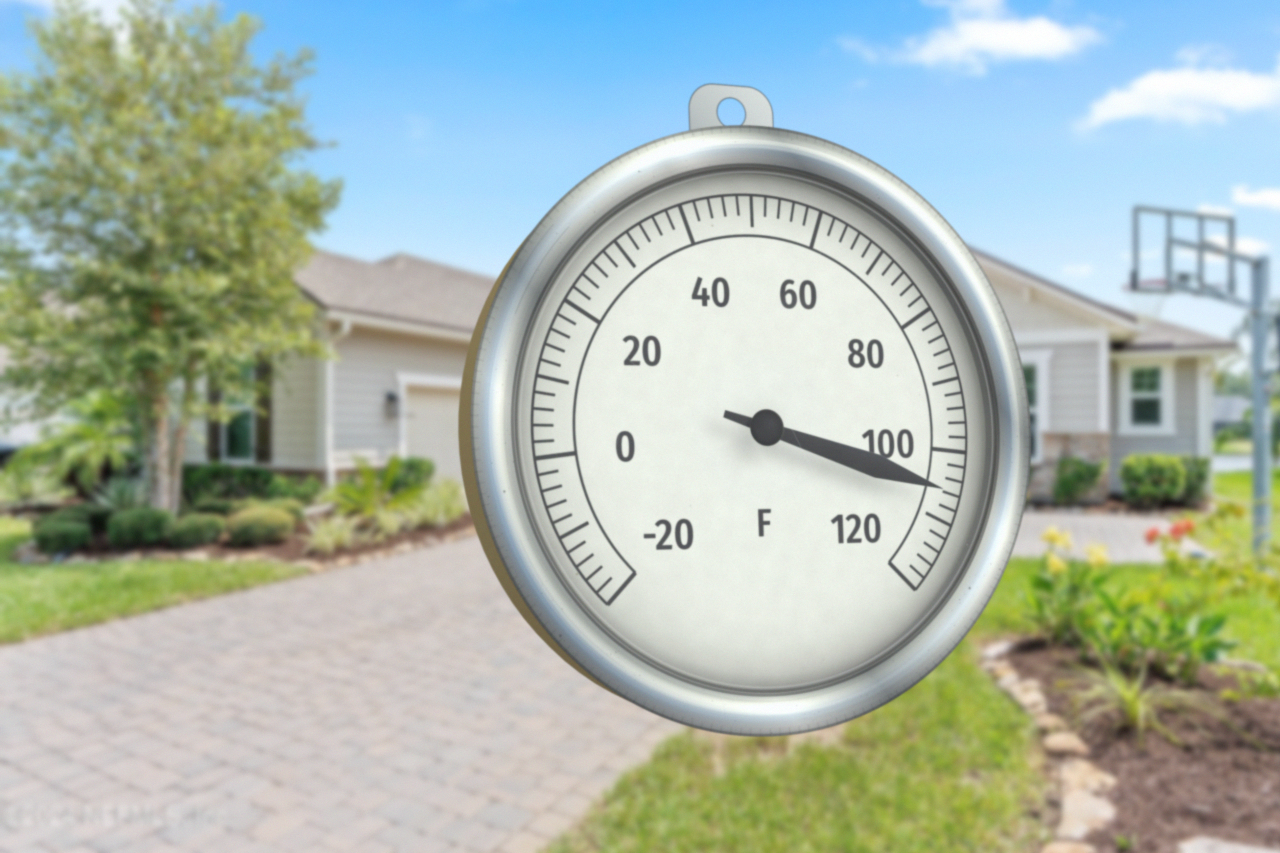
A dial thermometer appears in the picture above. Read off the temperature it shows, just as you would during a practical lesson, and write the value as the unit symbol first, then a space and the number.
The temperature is °F 106
